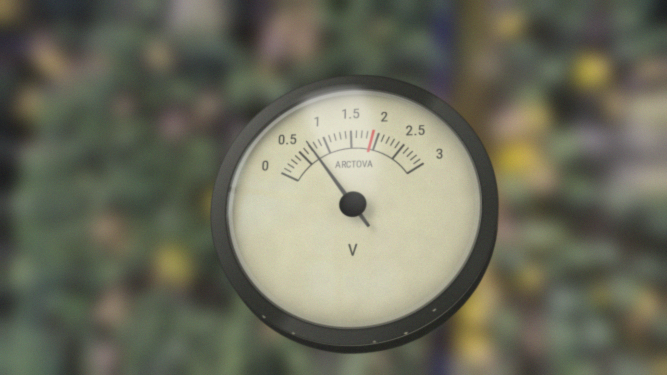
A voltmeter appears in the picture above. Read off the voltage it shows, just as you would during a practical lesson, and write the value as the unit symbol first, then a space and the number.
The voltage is V 0.7
